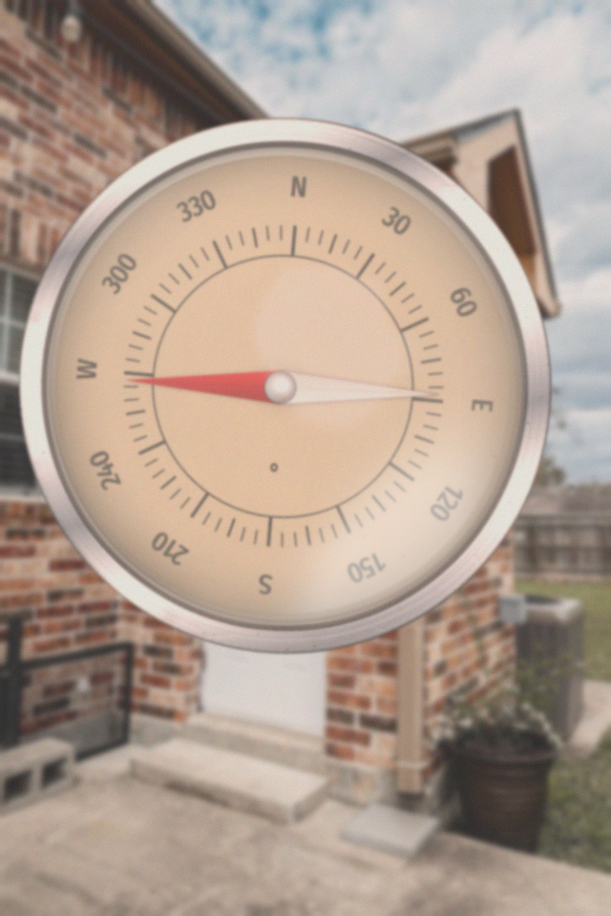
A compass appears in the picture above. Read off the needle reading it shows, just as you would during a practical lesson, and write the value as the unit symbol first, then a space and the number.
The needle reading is ° 267.5
